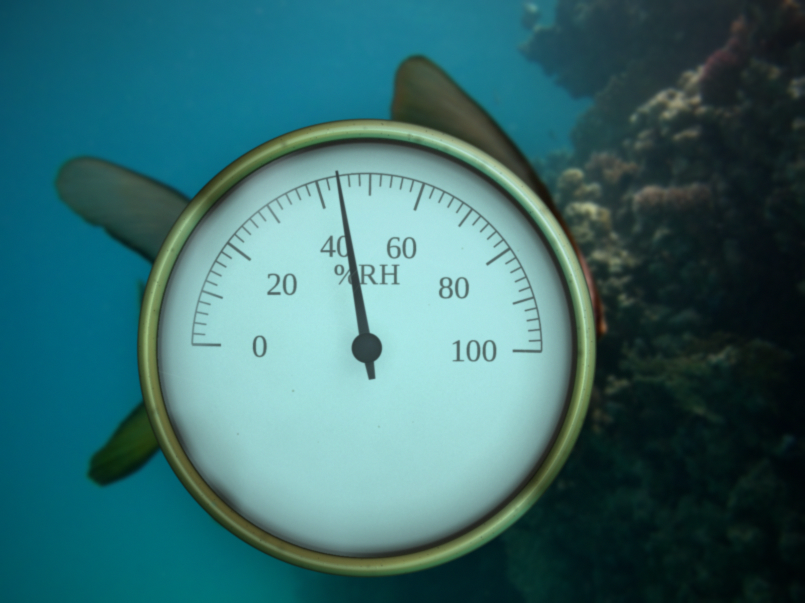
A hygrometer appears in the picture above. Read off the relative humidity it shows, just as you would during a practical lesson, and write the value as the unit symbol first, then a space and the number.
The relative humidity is % 44
